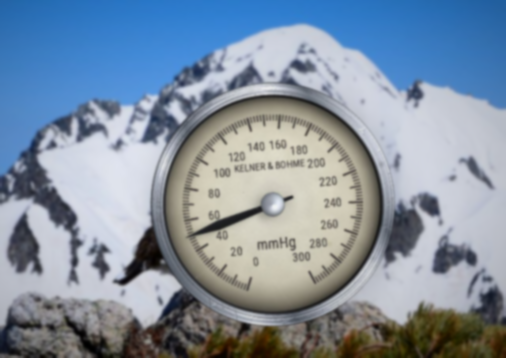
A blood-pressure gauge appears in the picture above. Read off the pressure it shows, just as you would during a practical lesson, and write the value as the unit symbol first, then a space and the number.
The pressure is mmHg 50
